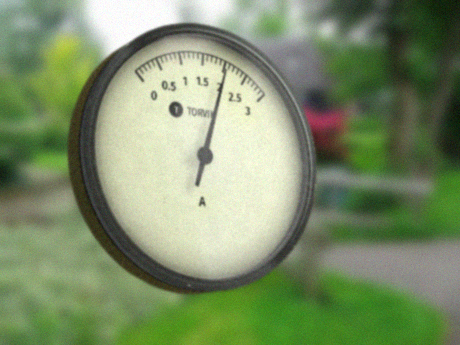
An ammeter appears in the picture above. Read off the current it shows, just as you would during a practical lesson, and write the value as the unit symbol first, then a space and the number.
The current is A 2
